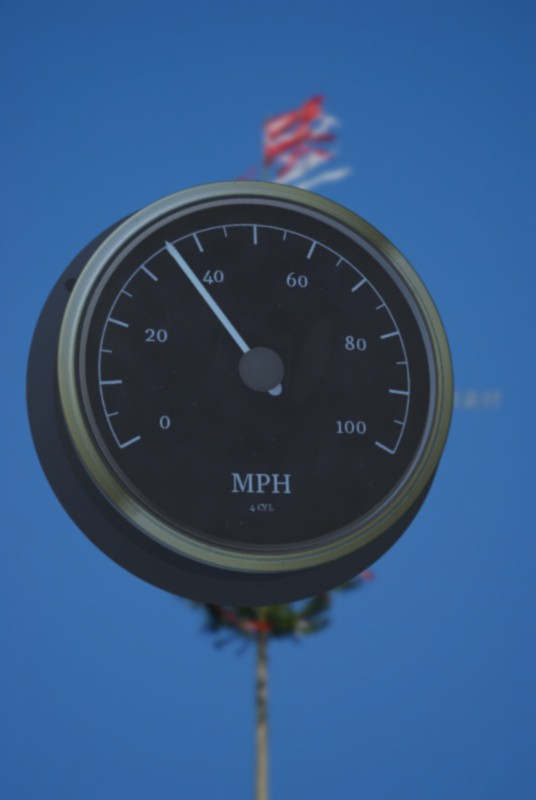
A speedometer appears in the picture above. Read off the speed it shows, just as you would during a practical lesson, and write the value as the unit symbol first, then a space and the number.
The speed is mph 35
